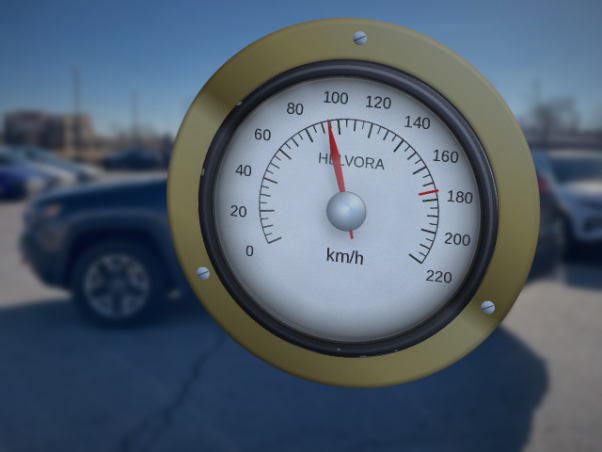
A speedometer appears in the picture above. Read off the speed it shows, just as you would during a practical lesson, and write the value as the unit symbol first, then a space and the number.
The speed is km/h 95
